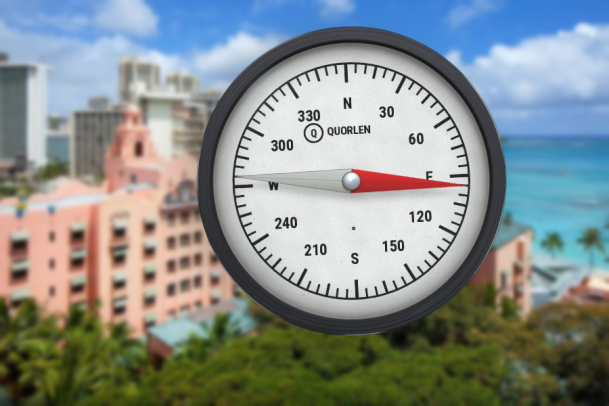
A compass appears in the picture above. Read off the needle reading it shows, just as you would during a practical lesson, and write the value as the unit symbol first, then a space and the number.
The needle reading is ° 95
